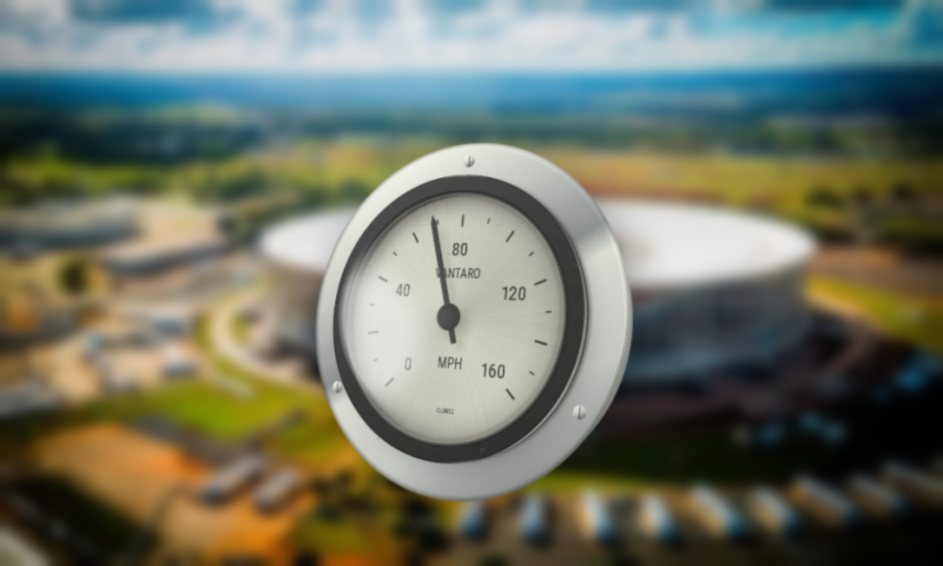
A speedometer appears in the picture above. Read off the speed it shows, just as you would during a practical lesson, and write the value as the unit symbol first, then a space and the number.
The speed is mph 70
